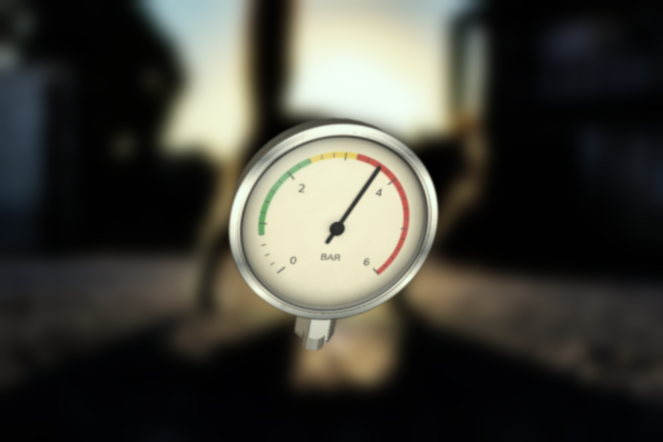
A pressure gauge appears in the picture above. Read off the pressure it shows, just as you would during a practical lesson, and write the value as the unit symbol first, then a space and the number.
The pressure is bar 3.6
